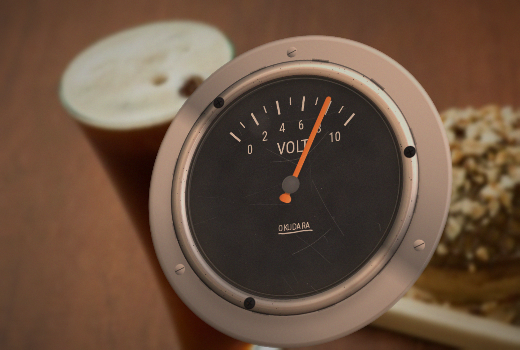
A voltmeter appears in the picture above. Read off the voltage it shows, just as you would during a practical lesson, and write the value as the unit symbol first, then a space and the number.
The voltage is V 8
